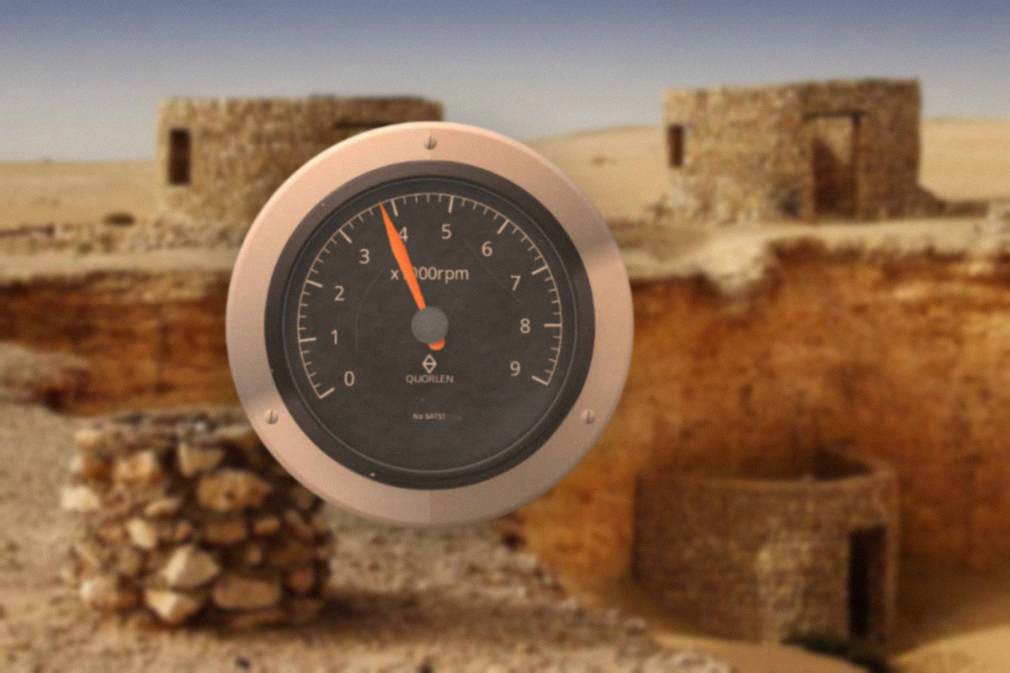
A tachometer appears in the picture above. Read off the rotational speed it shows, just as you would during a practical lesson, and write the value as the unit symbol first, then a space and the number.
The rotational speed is rpm 3800
